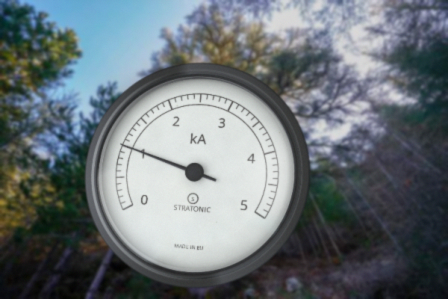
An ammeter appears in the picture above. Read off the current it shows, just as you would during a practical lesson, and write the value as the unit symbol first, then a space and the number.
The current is kA 1
